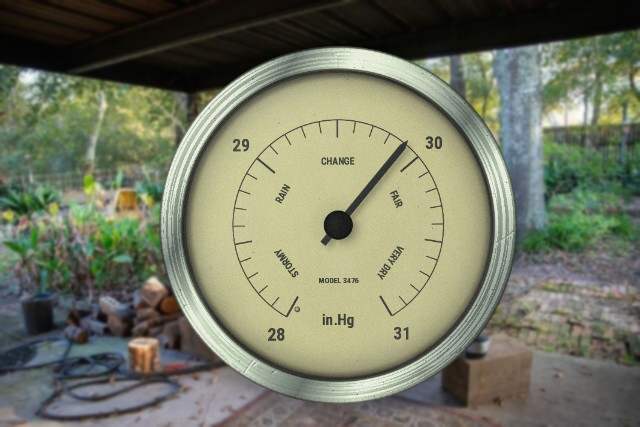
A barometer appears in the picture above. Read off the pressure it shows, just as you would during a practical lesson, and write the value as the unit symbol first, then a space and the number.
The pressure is inHg 29.9
